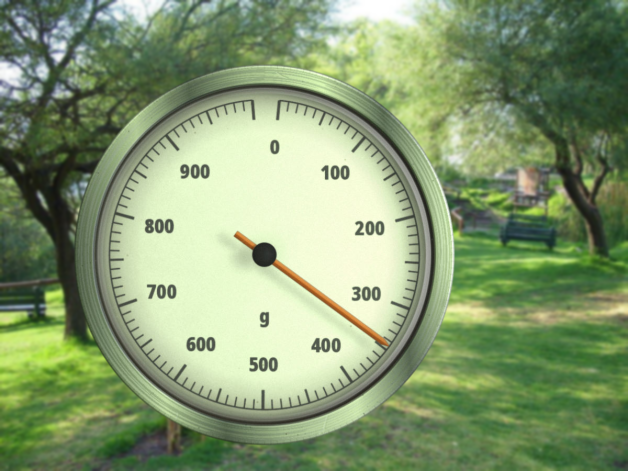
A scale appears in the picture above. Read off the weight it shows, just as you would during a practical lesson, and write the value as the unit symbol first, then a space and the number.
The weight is g 345
